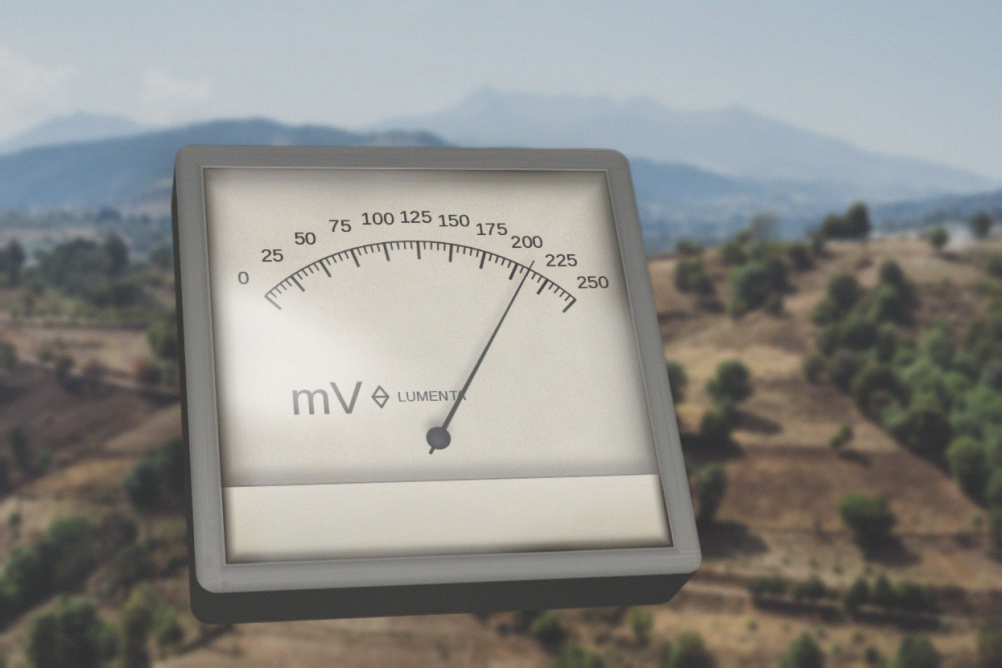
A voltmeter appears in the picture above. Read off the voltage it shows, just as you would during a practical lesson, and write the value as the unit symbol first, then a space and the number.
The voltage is mV 210
